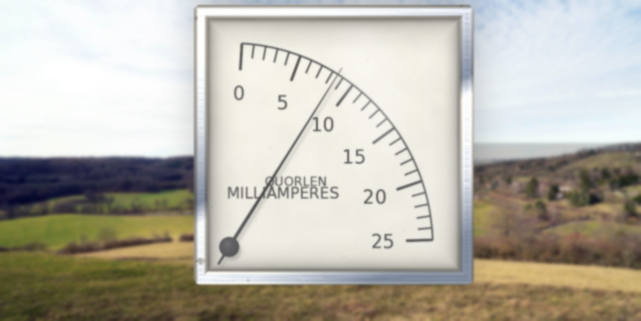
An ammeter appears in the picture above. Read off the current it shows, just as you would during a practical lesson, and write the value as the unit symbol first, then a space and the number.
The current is mA 8.5
